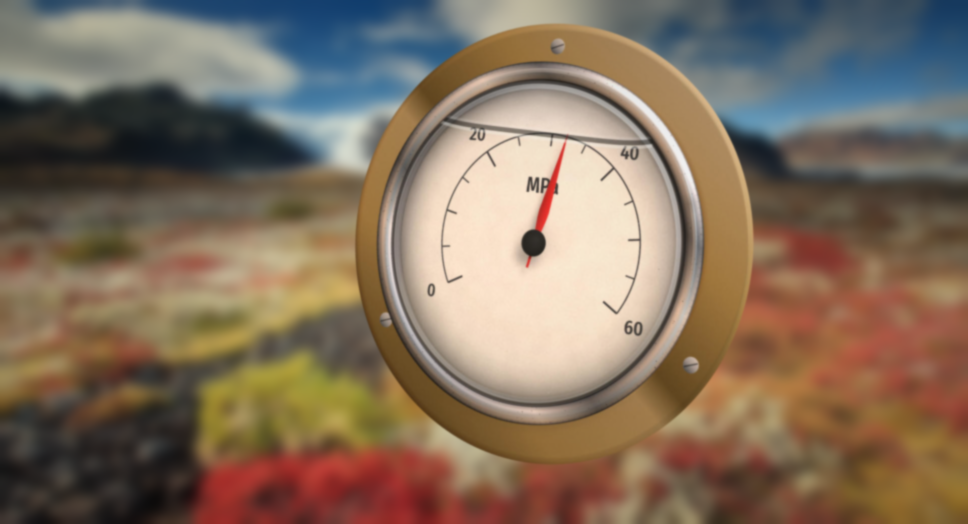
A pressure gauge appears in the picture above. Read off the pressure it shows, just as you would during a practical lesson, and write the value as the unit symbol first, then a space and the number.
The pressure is MPa 32.5
